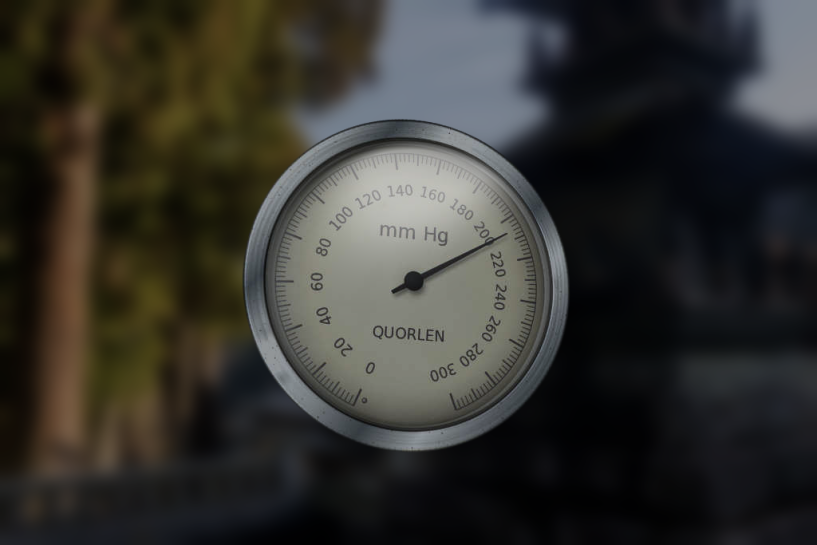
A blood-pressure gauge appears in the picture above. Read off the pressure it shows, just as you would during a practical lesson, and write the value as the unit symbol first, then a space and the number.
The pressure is mmHg 206
